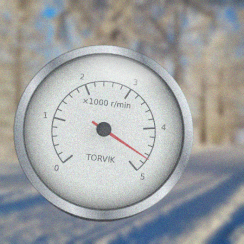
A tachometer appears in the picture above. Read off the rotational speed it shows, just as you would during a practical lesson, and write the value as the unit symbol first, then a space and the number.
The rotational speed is rpm 4700
